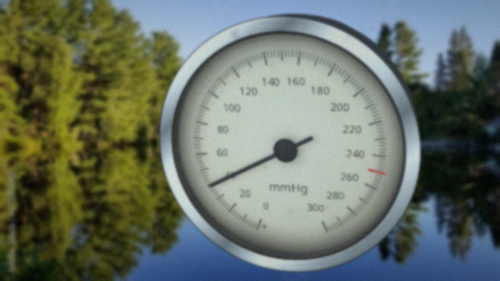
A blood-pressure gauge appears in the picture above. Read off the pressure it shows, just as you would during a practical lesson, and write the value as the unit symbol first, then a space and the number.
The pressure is mmHg 40
